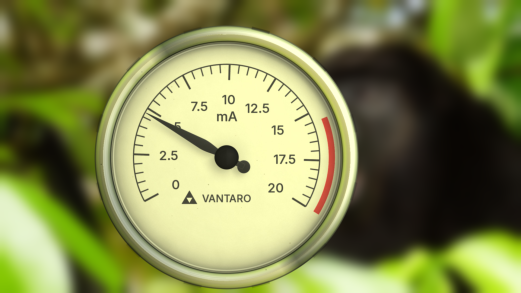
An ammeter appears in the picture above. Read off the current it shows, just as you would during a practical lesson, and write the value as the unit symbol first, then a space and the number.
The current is mA 4.75
